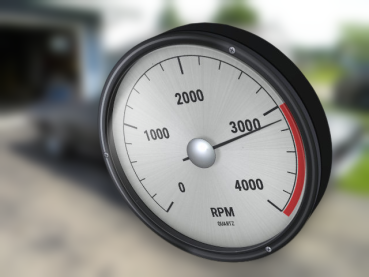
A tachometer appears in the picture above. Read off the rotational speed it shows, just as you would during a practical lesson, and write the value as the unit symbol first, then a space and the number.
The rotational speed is rpm 3100
